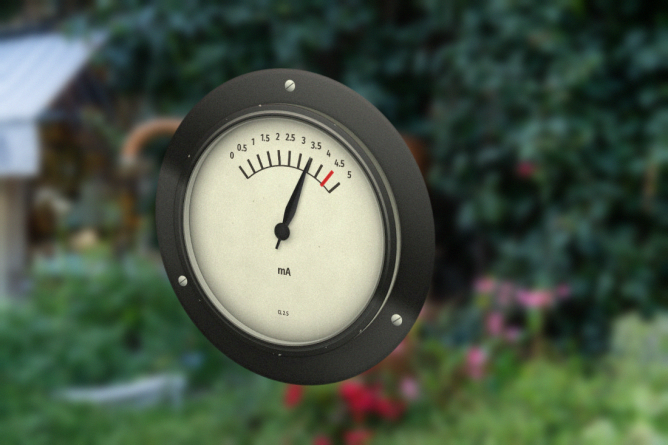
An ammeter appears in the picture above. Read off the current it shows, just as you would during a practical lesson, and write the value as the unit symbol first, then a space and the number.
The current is mA 3.5
